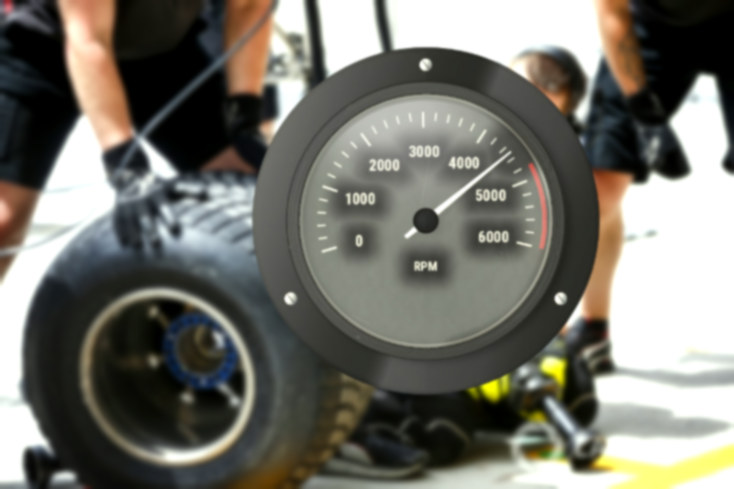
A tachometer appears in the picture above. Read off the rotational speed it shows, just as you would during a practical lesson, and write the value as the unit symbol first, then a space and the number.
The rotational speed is rpm 4500
